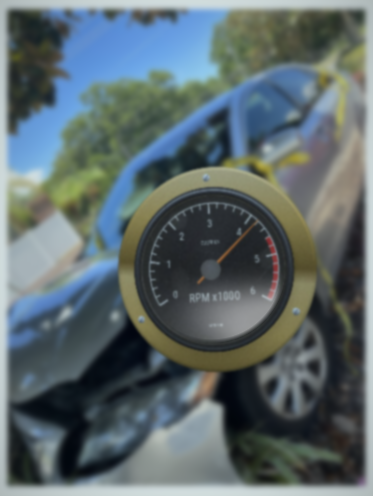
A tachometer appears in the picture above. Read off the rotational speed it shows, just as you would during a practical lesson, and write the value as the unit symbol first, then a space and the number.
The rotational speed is rpm 4200
